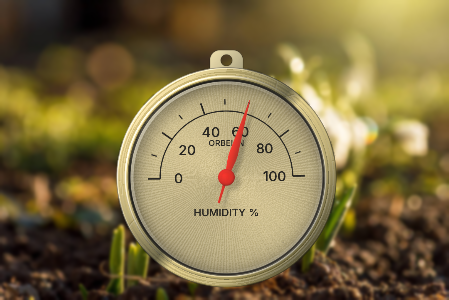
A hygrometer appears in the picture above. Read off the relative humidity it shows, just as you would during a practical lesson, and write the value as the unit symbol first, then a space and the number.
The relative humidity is % 60
